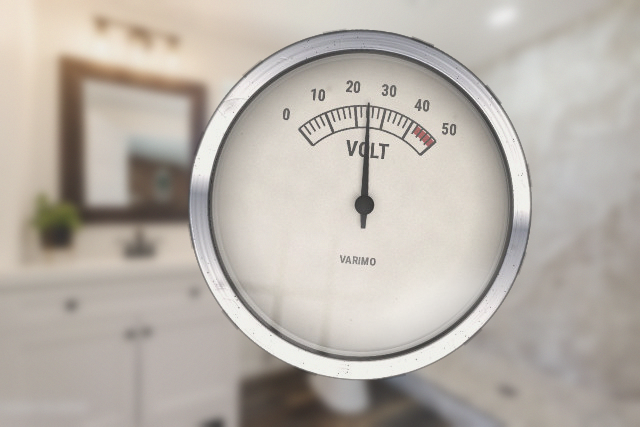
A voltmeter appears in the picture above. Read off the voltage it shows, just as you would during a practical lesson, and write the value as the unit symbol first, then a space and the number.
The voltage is V 24
